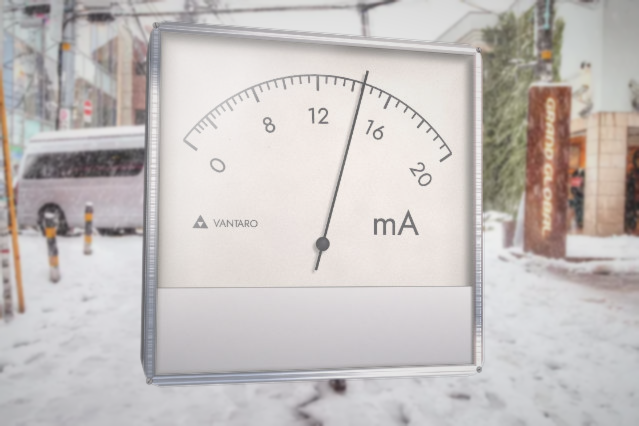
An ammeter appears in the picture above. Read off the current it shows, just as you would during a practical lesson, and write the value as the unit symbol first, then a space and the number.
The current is mA 14.5
